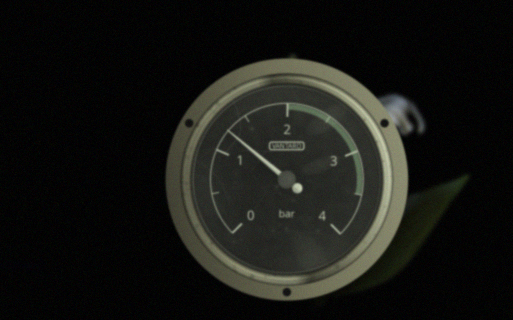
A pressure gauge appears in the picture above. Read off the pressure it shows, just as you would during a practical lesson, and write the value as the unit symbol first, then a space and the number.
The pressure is bar 1.25
